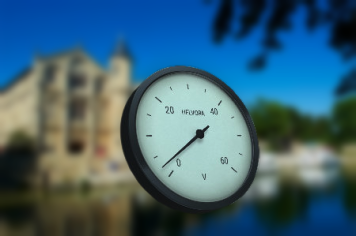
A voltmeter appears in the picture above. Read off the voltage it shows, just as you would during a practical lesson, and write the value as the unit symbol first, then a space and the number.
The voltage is V 2.5
